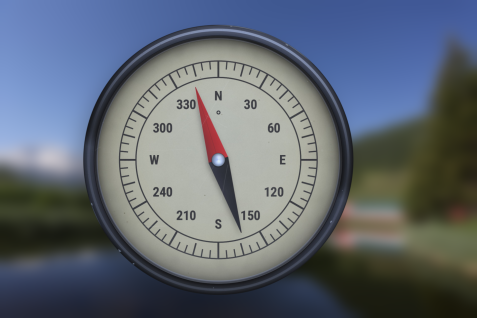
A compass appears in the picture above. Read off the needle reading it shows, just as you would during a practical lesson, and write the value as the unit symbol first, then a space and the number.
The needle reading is ° 342.5
